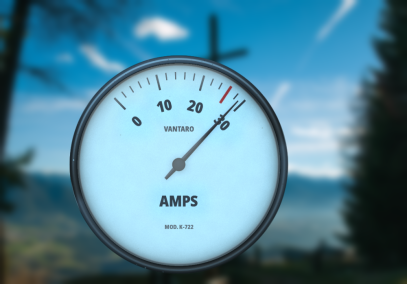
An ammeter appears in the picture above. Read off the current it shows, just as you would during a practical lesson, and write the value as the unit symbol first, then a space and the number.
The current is A 29
